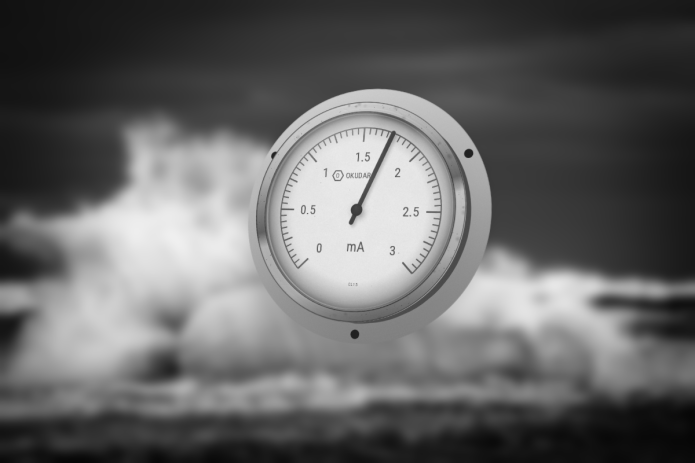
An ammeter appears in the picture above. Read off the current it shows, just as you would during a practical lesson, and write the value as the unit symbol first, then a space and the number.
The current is mA 1.75
